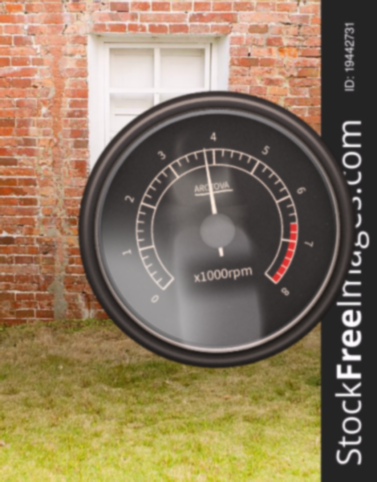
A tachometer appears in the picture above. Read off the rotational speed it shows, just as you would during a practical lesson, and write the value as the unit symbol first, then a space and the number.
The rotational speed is rpm 3800
